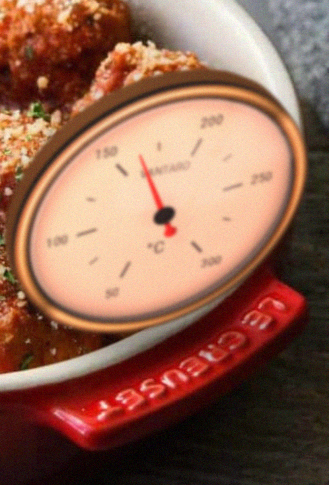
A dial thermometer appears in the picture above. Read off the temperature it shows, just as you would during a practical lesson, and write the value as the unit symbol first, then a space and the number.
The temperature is °C 162.5
